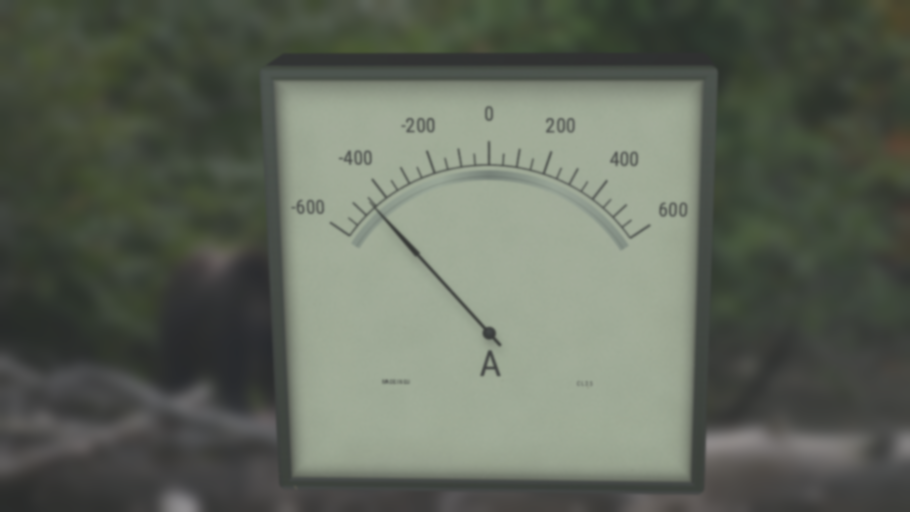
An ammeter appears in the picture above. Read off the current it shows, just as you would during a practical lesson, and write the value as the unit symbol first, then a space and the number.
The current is A -450
